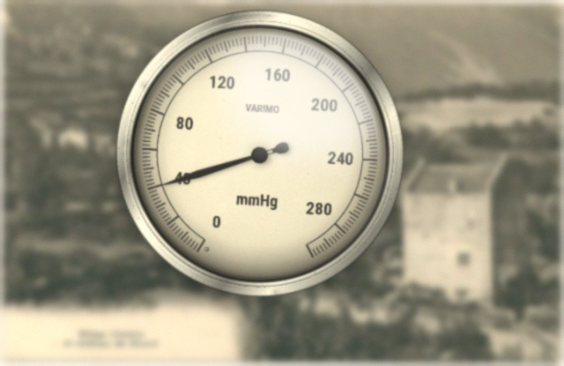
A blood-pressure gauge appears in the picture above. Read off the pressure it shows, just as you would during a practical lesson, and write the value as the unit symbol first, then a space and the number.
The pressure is mmHg 40
